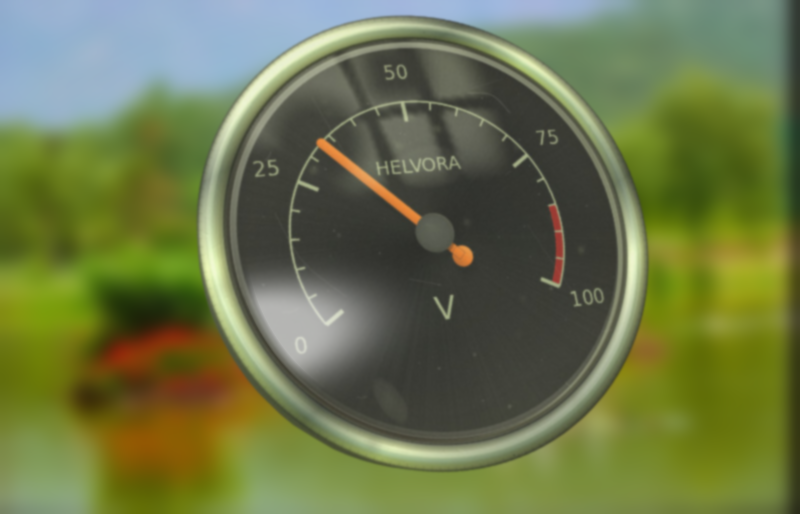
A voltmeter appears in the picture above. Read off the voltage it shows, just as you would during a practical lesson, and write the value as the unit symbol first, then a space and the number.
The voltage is V 32.5
